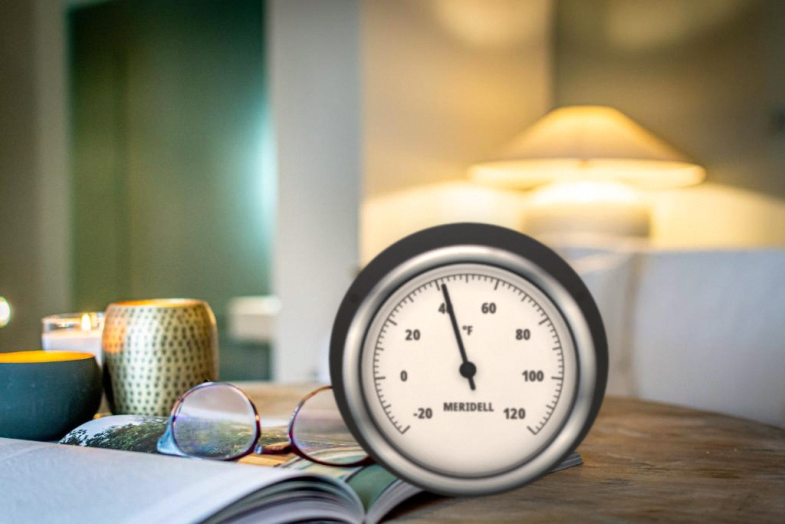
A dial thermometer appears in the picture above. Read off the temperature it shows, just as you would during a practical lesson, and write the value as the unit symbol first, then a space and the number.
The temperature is °F 42
